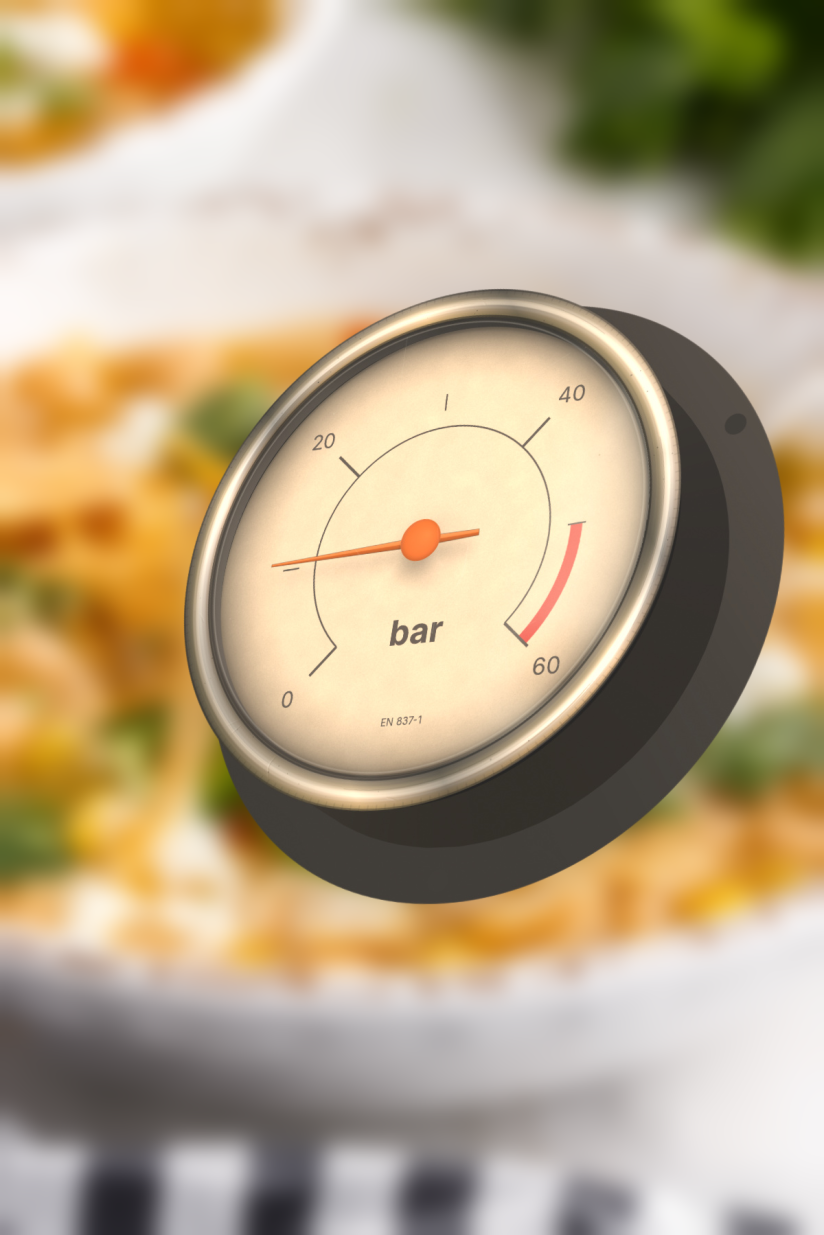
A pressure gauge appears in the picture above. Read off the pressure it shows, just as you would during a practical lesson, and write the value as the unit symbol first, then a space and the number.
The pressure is bar 10
